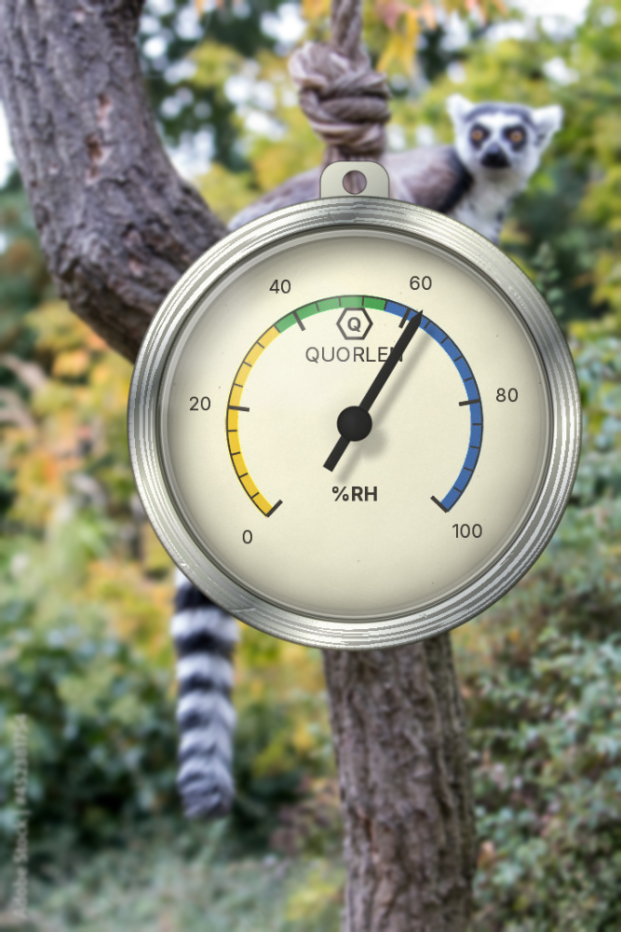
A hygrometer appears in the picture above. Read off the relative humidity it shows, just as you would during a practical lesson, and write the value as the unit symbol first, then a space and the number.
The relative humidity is % 62
